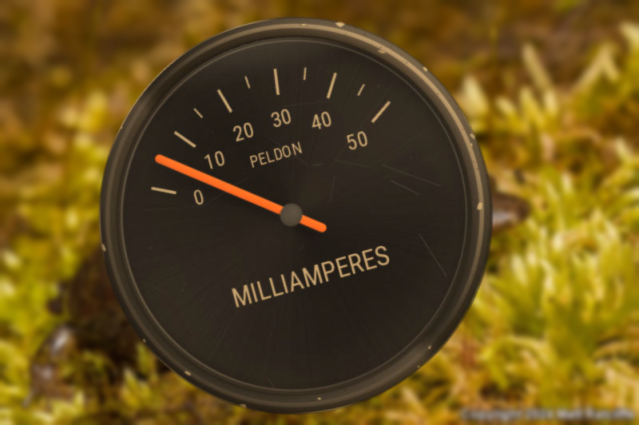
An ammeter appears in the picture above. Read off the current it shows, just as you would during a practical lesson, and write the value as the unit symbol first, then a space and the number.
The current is mA 5
